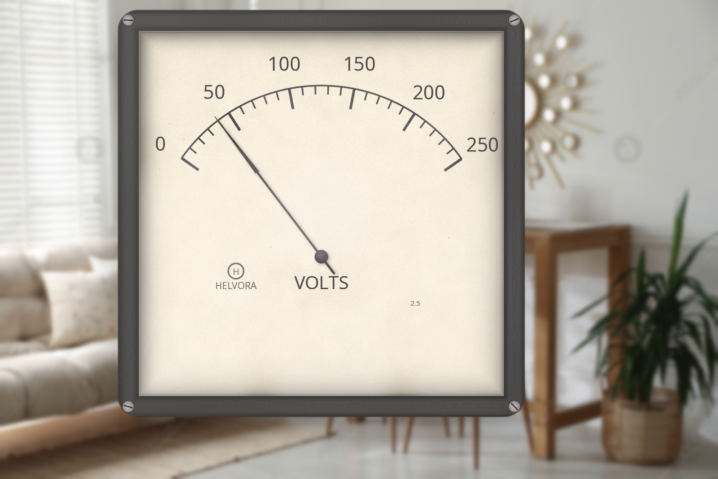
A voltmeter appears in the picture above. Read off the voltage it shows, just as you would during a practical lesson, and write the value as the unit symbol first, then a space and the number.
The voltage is V 40
